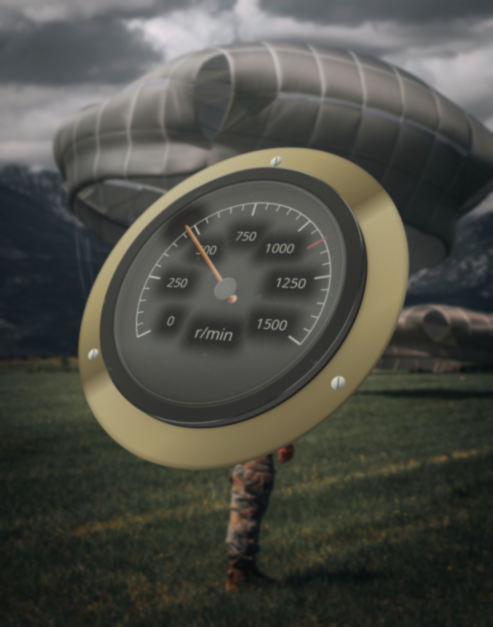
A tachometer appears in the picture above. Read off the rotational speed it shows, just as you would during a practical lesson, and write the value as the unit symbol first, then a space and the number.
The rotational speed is rpm 475
